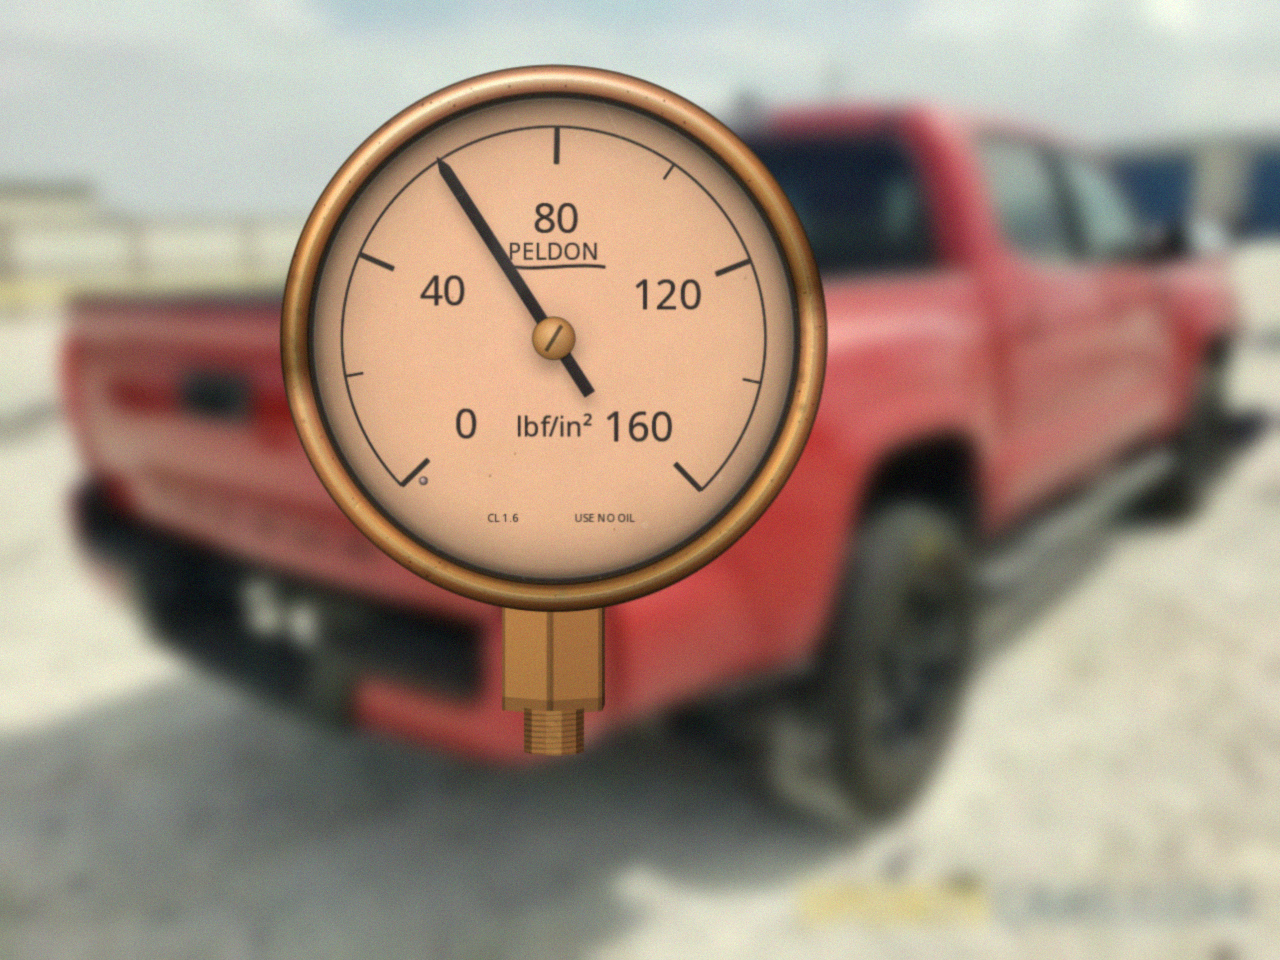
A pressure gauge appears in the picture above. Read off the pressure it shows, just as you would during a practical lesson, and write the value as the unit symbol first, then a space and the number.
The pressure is psi 60
